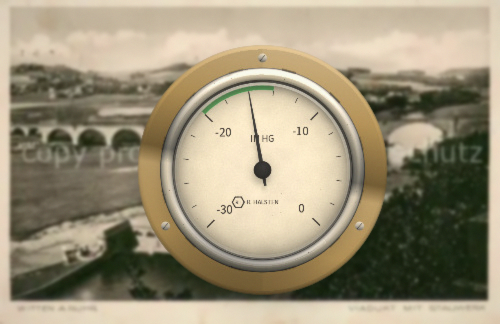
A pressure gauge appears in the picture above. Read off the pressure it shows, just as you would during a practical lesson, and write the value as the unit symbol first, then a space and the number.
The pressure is inHg -16
